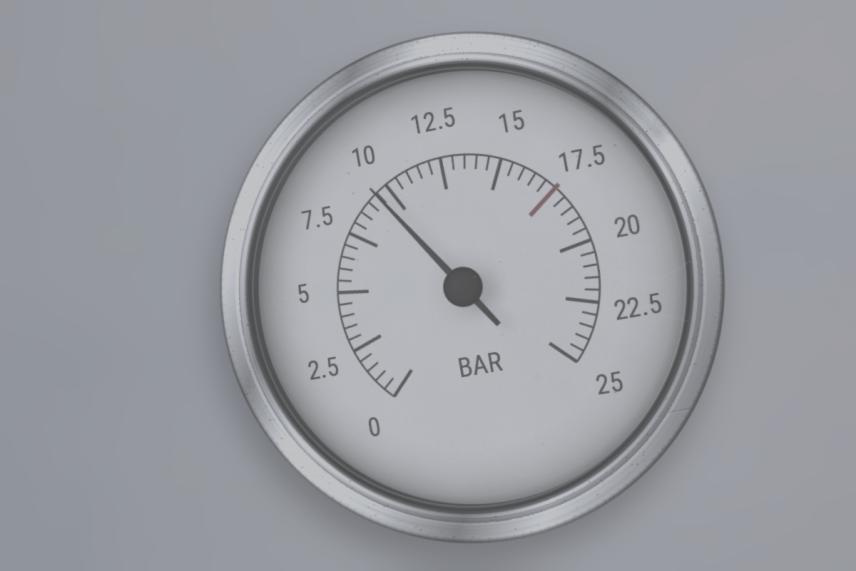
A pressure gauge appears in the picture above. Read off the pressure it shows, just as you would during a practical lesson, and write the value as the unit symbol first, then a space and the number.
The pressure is bar 9.5
